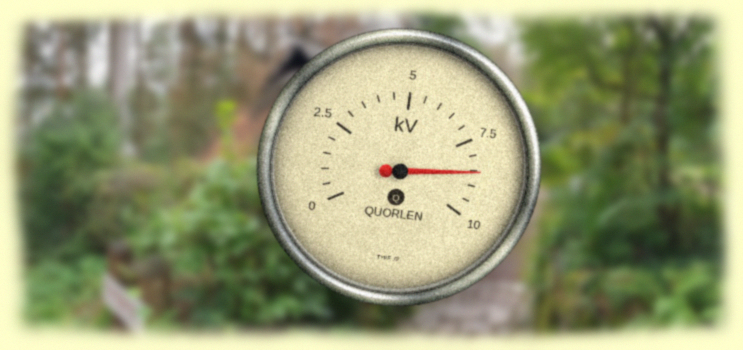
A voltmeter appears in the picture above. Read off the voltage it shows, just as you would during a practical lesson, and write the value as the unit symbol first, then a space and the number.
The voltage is kV 8.5
